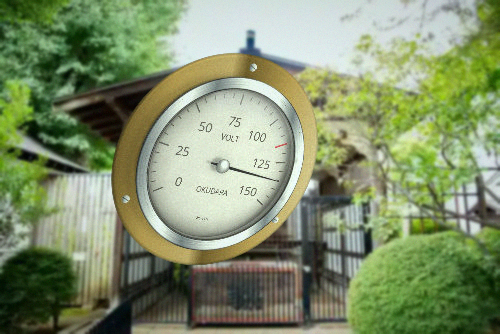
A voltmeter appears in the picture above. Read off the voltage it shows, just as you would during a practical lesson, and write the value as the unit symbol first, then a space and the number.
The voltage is V 135
